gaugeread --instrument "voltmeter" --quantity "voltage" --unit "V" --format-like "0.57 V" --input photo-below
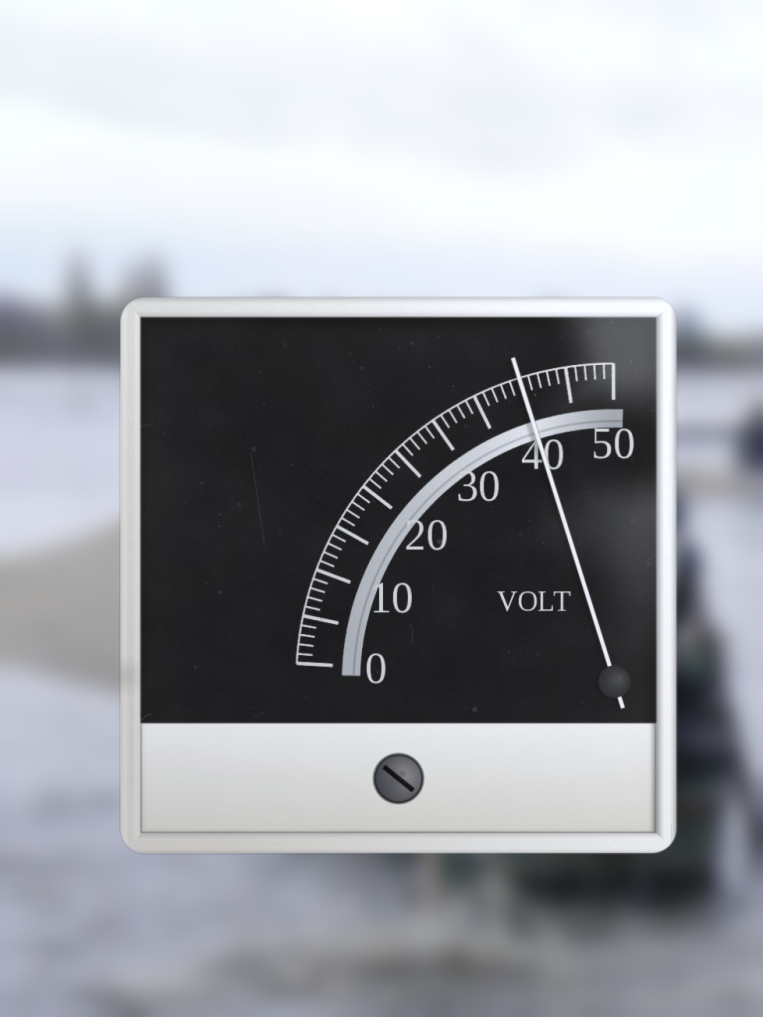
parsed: 40 V
